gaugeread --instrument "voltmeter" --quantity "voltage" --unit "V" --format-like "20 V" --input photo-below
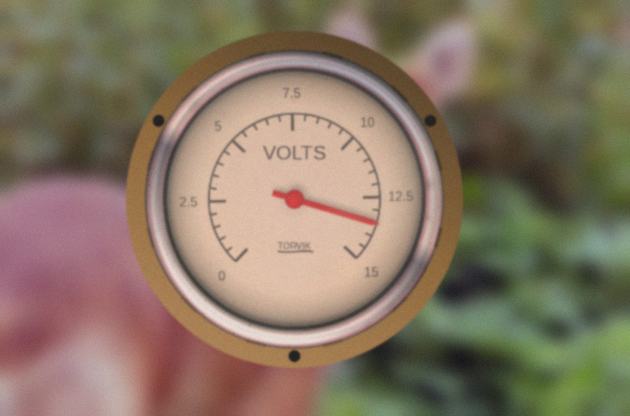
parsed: 13.5 V
